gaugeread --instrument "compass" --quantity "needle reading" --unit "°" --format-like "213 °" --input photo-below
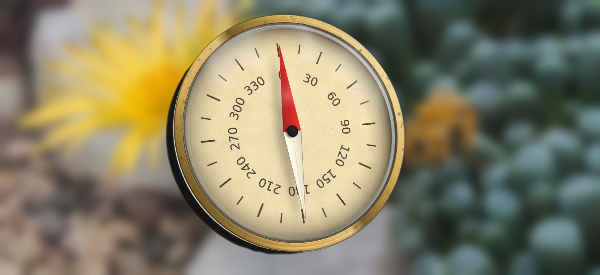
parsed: 0 °
